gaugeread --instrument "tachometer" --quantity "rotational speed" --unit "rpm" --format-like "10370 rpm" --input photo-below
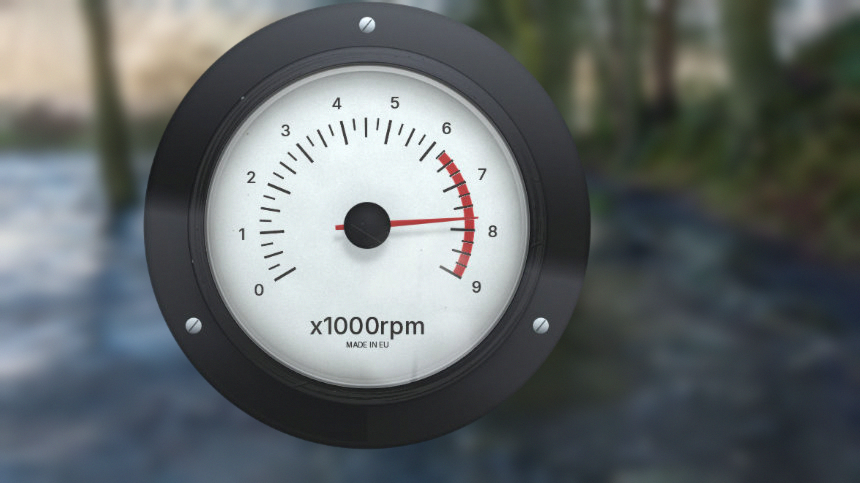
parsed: 7750 rpm
